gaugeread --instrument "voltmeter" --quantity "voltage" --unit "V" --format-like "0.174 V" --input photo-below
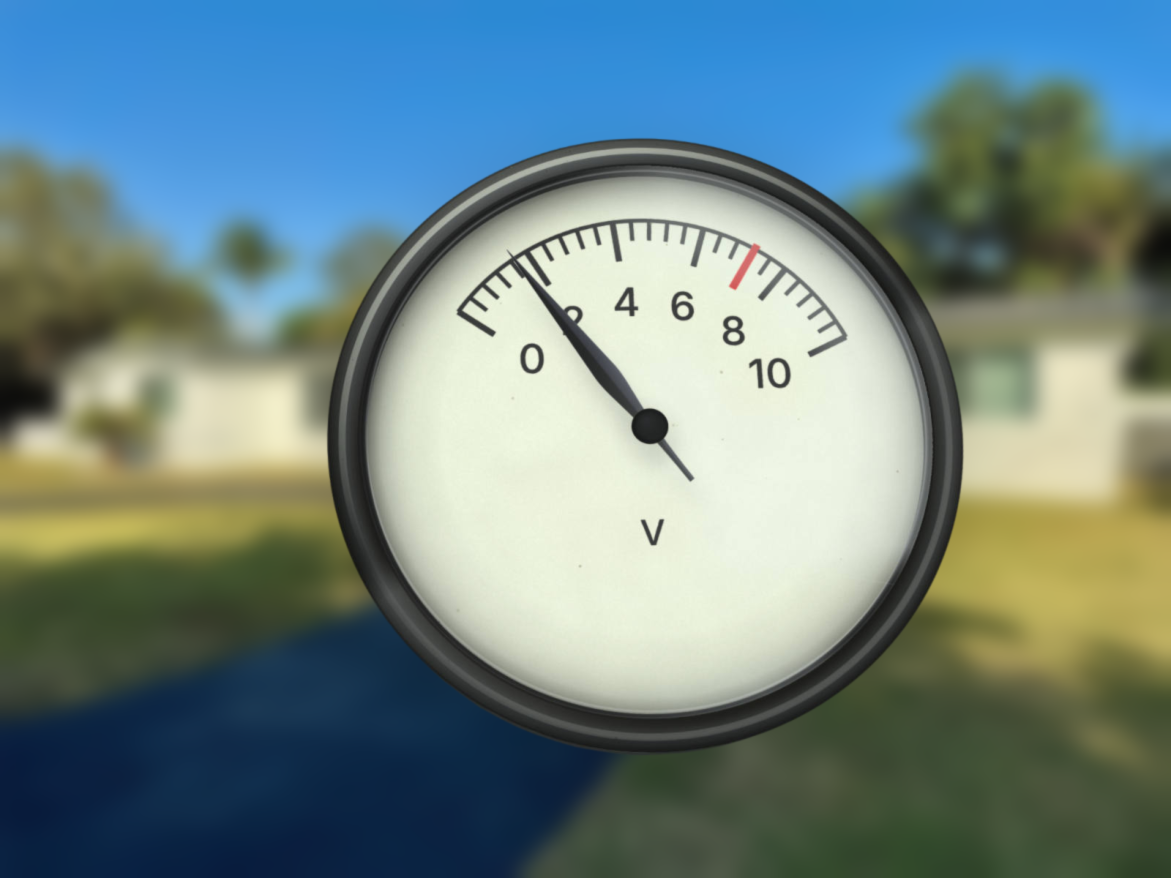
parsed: 1.6 V
